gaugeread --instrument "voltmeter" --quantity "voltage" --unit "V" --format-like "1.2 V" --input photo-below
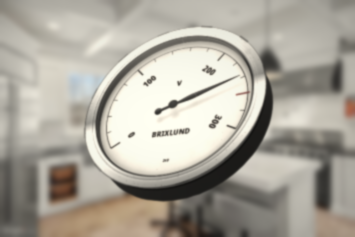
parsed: 240 V
